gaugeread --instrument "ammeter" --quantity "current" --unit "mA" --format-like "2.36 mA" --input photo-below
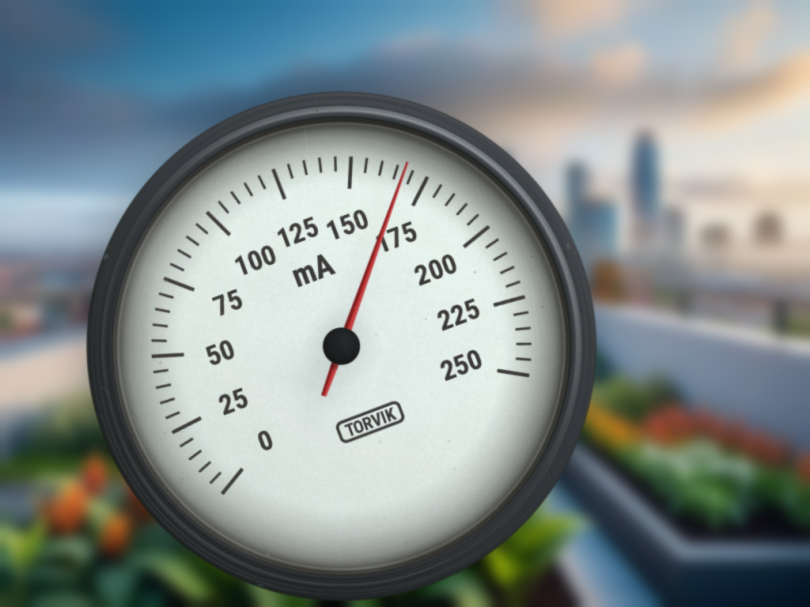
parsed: 167.5 mA
